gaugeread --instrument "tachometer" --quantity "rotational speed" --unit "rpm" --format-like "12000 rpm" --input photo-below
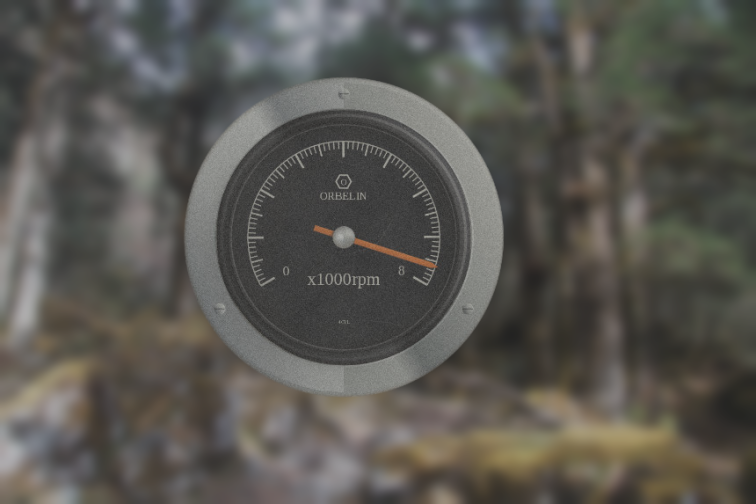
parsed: 7600 rpm
